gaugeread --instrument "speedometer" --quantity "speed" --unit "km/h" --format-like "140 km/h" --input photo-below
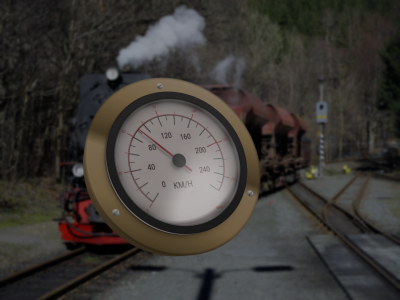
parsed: 90 km/h
